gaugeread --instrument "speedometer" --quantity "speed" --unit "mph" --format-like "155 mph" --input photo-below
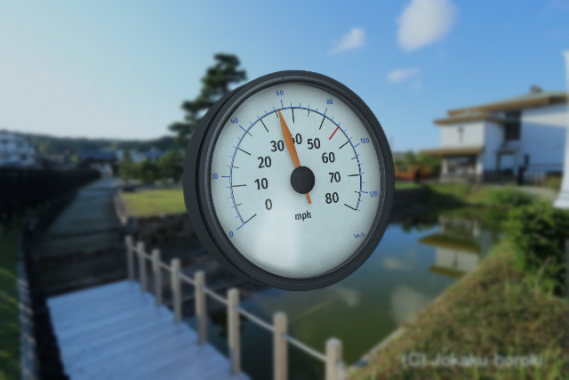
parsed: 35 mph
